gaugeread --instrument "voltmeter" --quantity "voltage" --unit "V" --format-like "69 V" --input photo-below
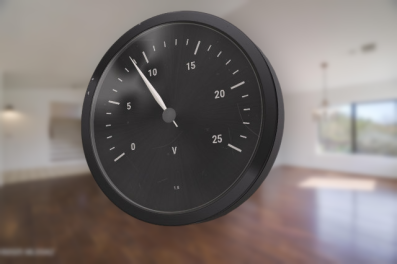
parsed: 9 V
